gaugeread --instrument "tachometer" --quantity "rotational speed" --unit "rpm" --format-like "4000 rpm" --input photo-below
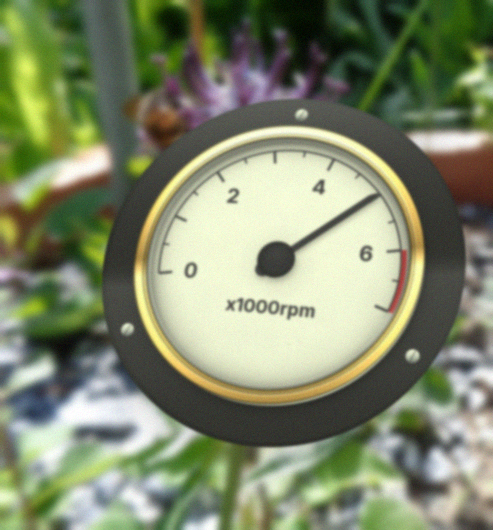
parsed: 5000 rpm
